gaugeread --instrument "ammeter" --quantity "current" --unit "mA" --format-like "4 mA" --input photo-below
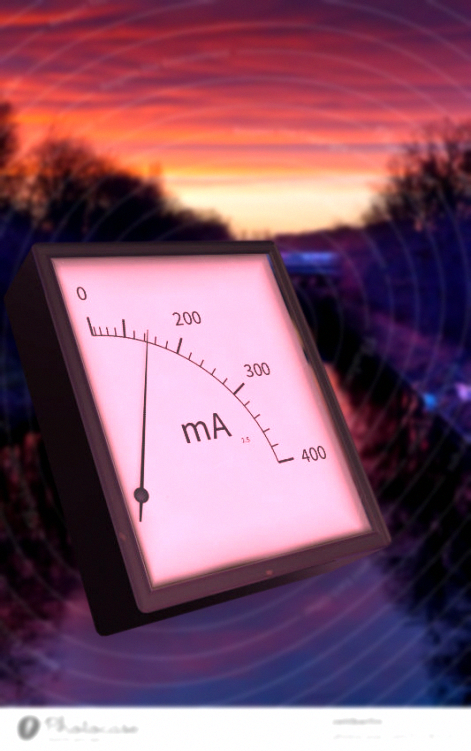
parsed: 140 mA
